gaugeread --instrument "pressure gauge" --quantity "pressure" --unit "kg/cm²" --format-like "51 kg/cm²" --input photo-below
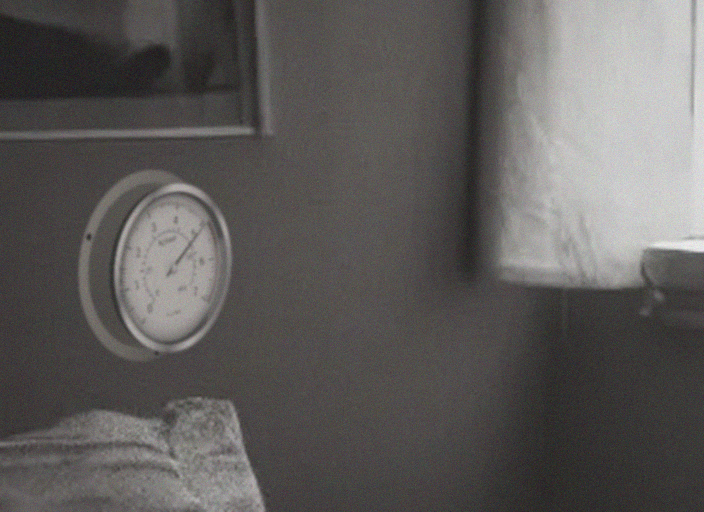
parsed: 5 kg/cm²
